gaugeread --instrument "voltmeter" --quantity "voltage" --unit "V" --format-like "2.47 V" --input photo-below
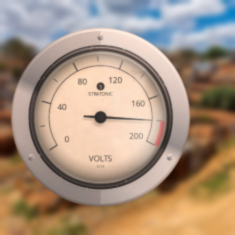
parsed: 180 V
